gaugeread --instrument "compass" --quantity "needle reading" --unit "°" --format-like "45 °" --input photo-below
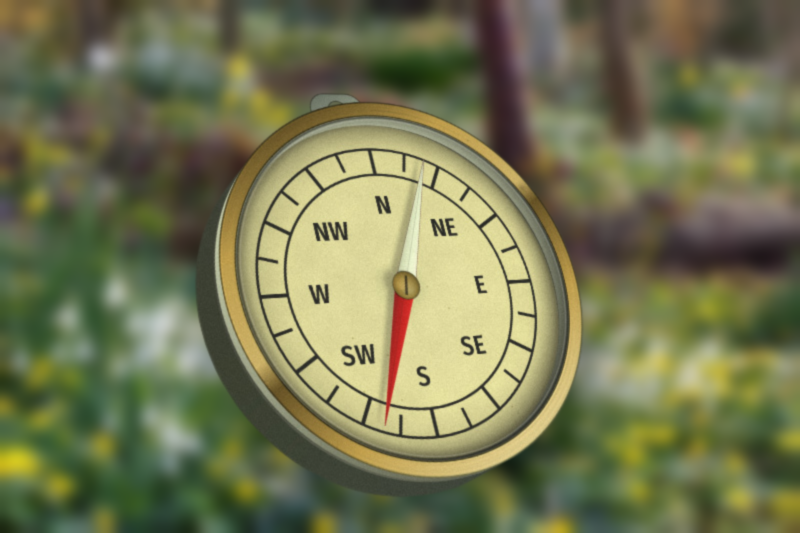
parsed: 202.5 °
